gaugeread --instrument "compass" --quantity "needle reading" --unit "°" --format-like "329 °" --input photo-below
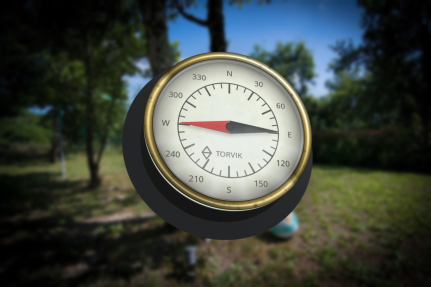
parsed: 270 °
